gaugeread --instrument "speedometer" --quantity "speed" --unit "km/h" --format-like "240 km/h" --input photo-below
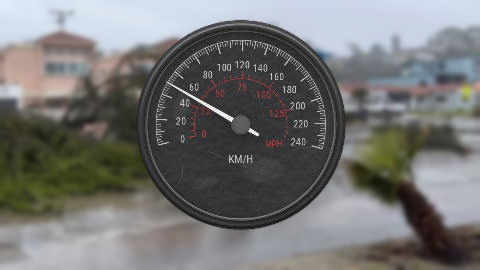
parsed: 50 km/h
